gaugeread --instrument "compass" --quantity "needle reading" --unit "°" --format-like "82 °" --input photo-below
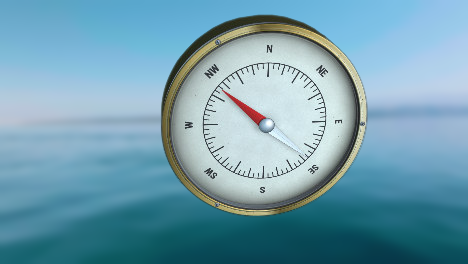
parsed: 310 °
